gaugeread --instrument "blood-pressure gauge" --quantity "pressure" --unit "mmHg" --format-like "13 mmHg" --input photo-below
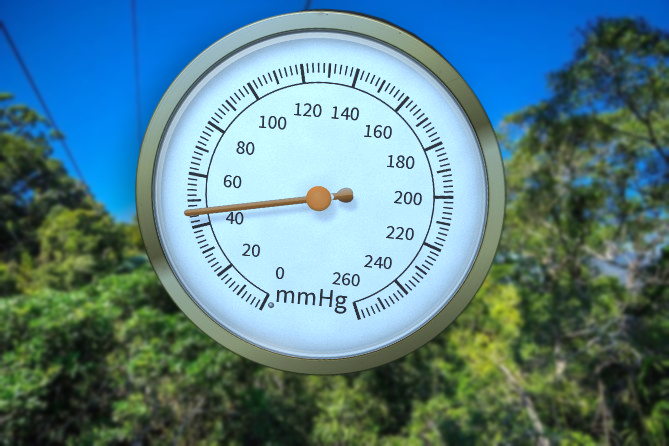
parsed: 46 mmHg
